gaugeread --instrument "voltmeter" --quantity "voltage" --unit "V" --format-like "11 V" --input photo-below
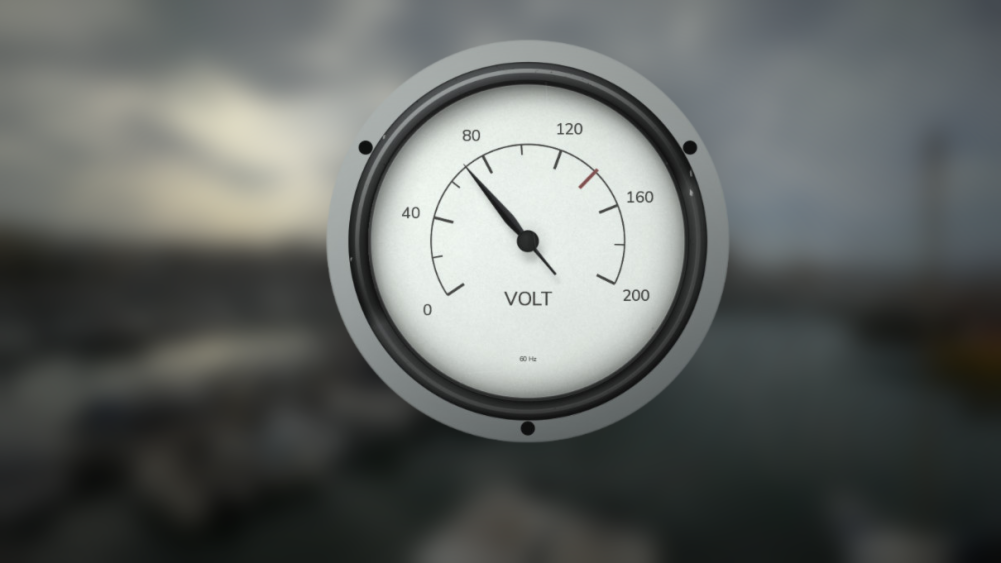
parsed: 70 V
